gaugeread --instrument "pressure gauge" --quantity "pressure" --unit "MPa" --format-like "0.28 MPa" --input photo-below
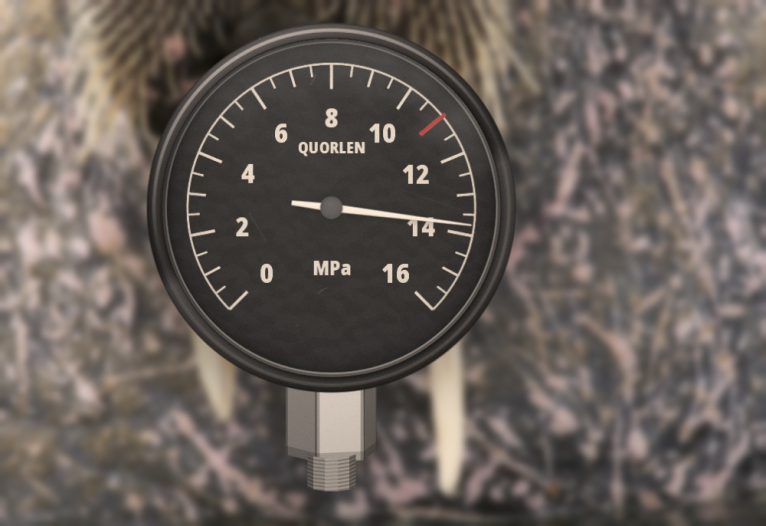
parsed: 13.75 MPa
